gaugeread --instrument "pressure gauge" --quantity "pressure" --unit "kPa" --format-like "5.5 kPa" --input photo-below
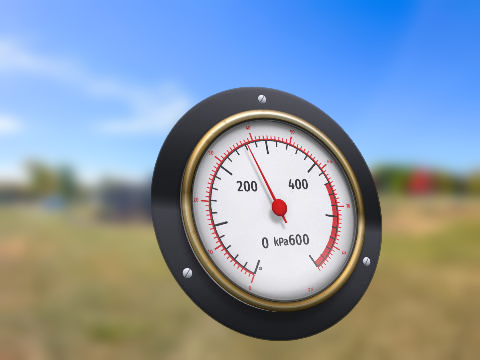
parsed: 260 kPa
